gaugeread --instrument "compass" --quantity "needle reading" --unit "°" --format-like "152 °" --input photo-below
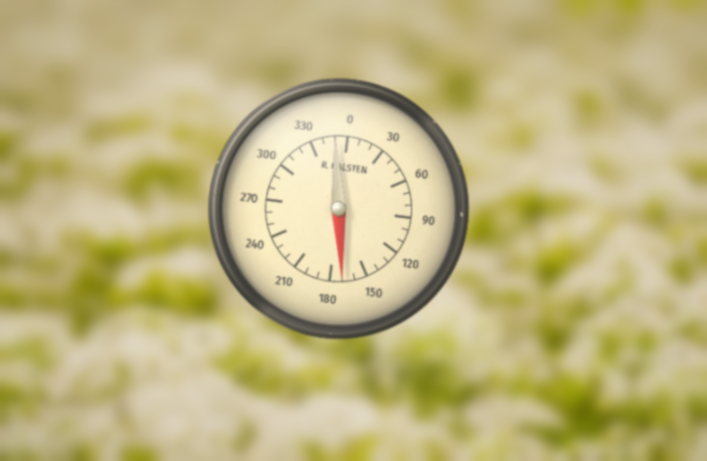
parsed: 170 °
